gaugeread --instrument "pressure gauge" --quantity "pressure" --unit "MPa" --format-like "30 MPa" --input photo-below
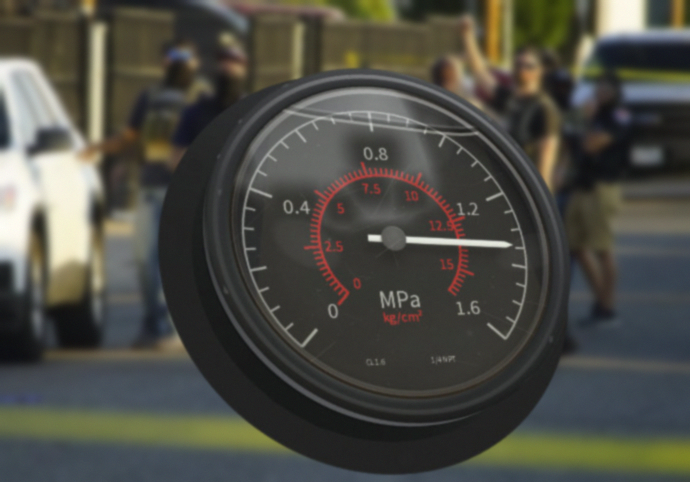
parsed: 1.35 MPa
